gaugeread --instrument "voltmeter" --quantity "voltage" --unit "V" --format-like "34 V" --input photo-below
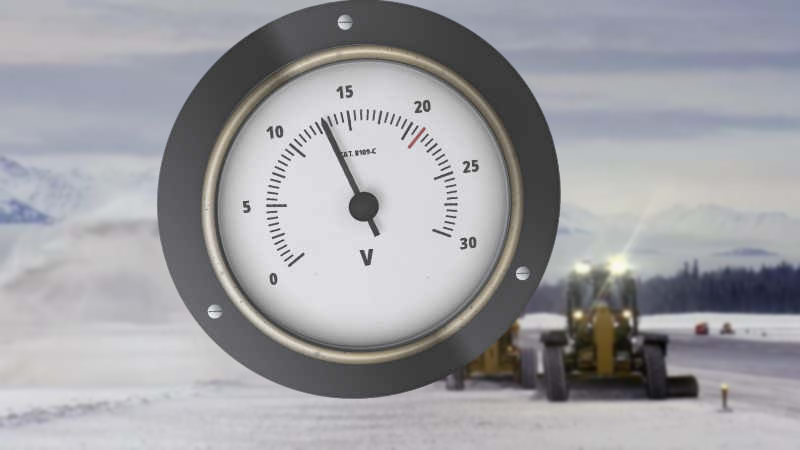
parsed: 13 V
